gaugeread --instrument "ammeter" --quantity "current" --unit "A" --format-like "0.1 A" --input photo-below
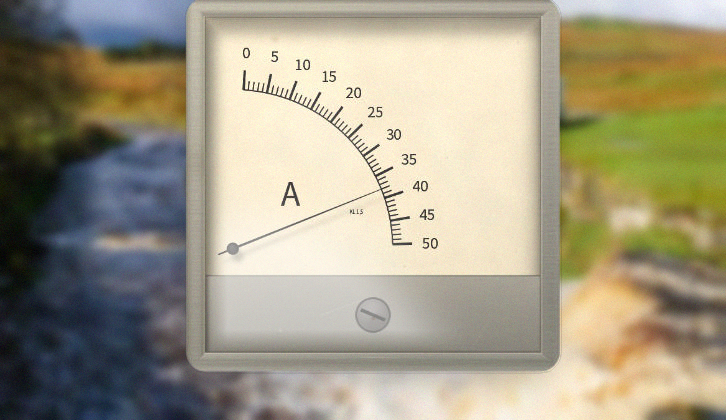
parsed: 38 A
